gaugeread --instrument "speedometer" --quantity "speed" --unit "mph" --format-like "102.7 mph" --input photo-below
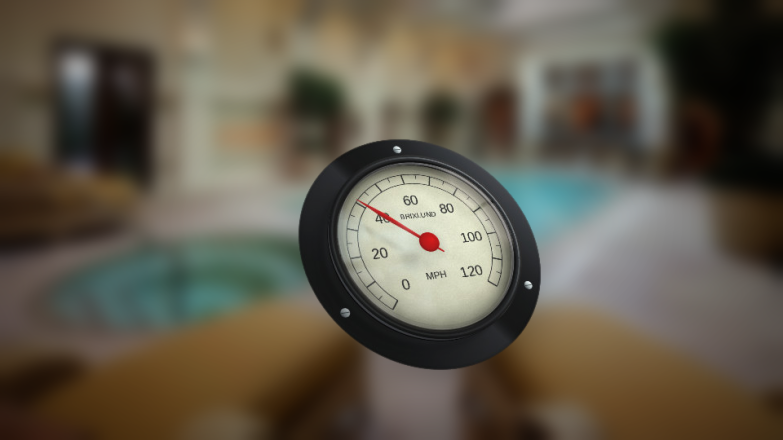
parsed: 40 mph
